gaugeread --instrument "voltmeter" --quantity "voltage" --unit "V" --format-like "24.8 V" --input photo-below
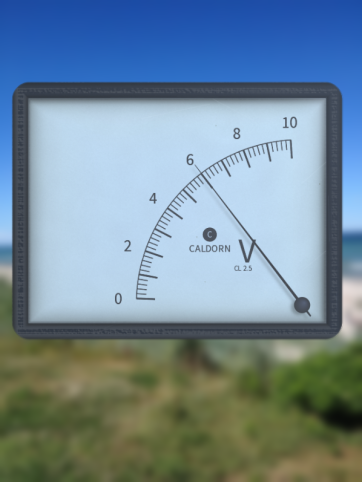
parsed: 6 V
